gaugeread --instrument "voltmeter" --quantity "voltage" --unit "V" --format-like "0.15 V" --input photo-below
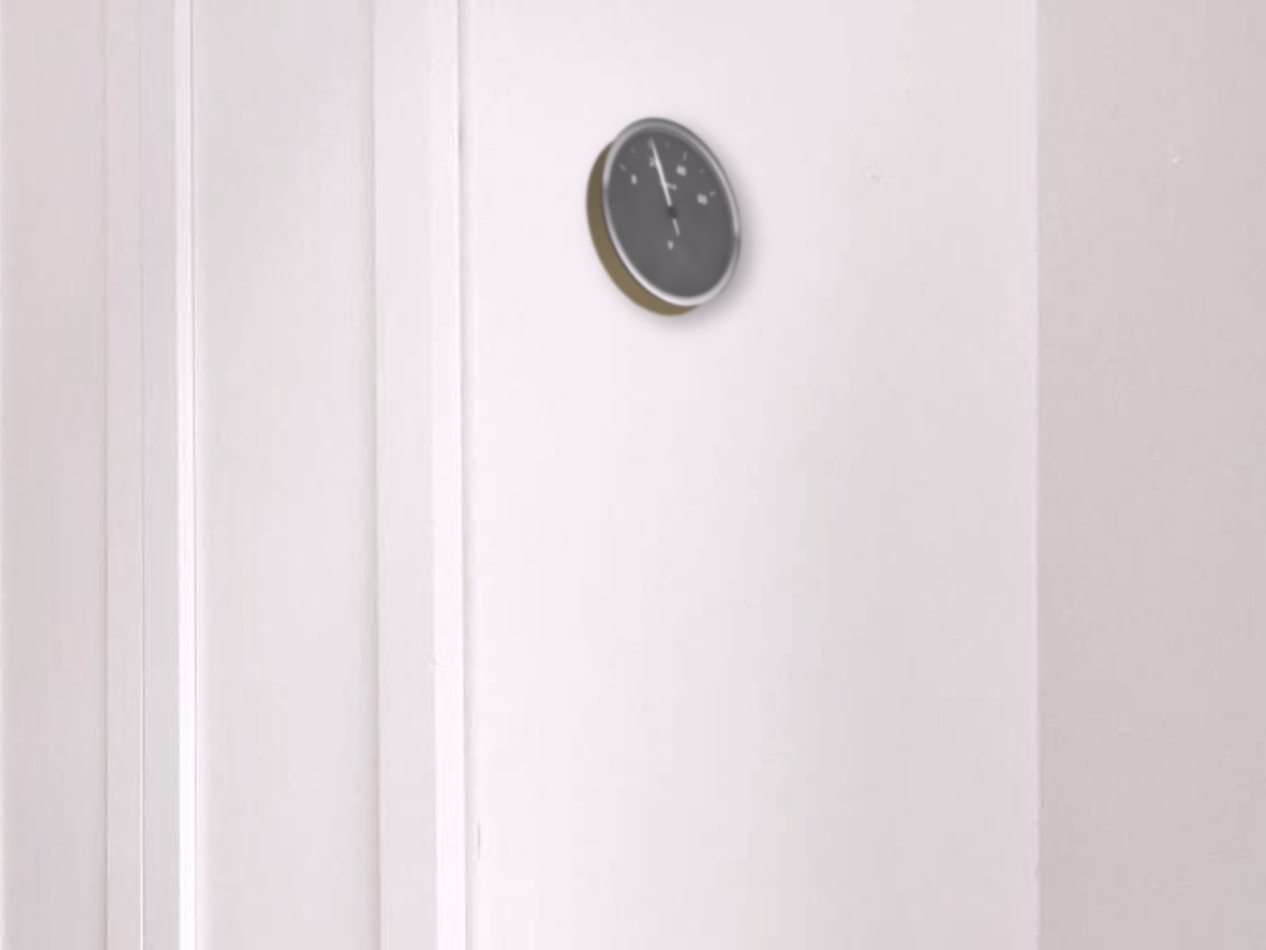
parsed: 20 V
